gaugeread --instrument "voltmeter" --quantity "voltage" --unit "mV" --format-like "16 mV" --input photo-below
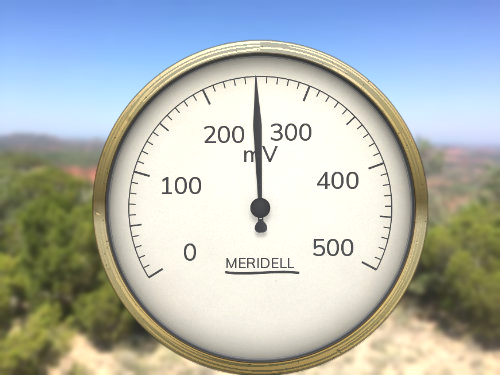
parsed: 250 mV
